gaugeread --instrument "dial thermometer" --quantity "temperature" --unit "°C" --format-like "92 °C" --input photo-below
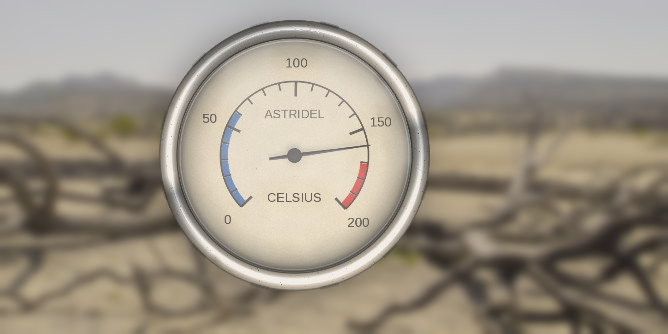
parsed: 160 °C
